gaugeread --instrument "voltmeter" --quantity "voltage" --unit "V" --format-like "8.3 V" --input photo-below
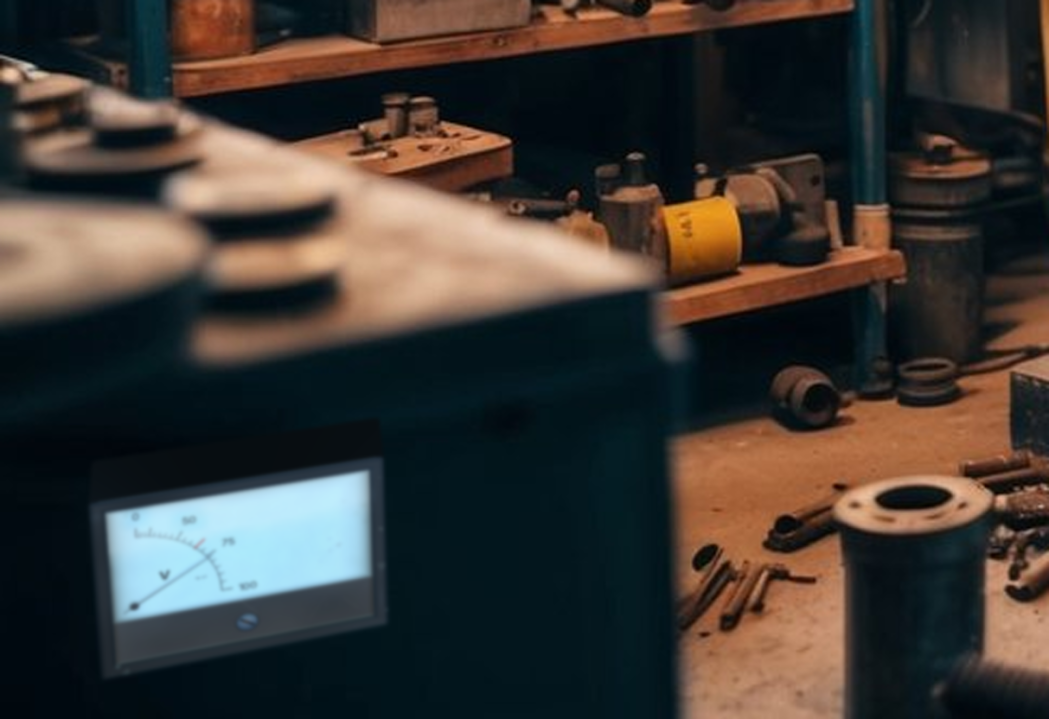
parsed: 75 V
